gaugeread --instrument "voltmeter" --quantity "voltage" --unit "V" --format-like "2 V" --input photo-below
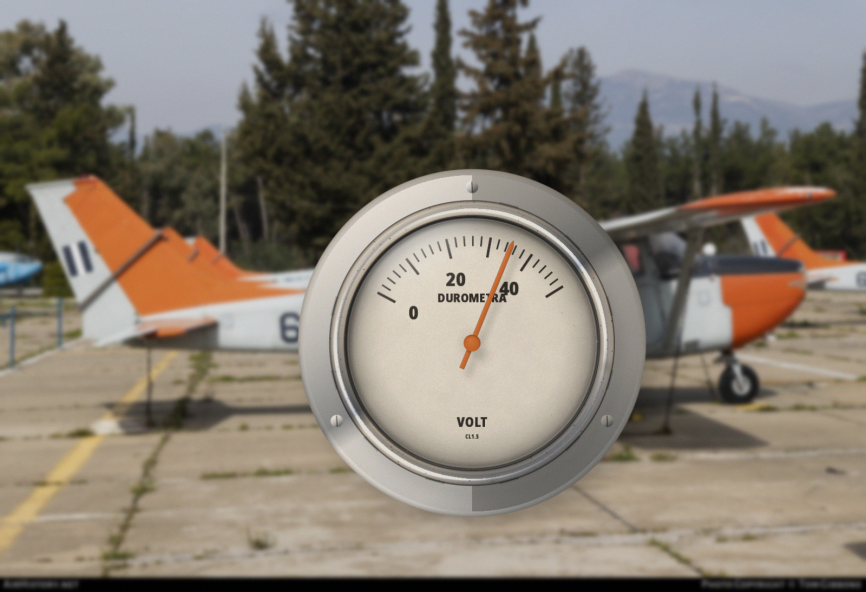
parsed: 35 V
